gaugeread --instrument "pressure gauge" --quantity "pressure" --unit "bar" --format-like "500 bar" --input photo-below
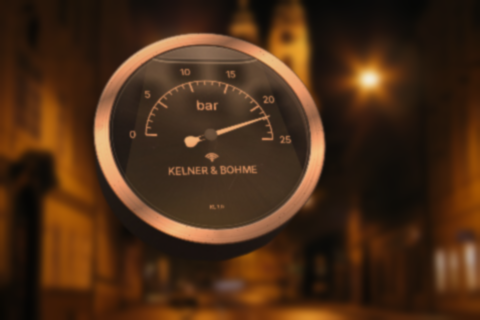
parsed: 22 bar
